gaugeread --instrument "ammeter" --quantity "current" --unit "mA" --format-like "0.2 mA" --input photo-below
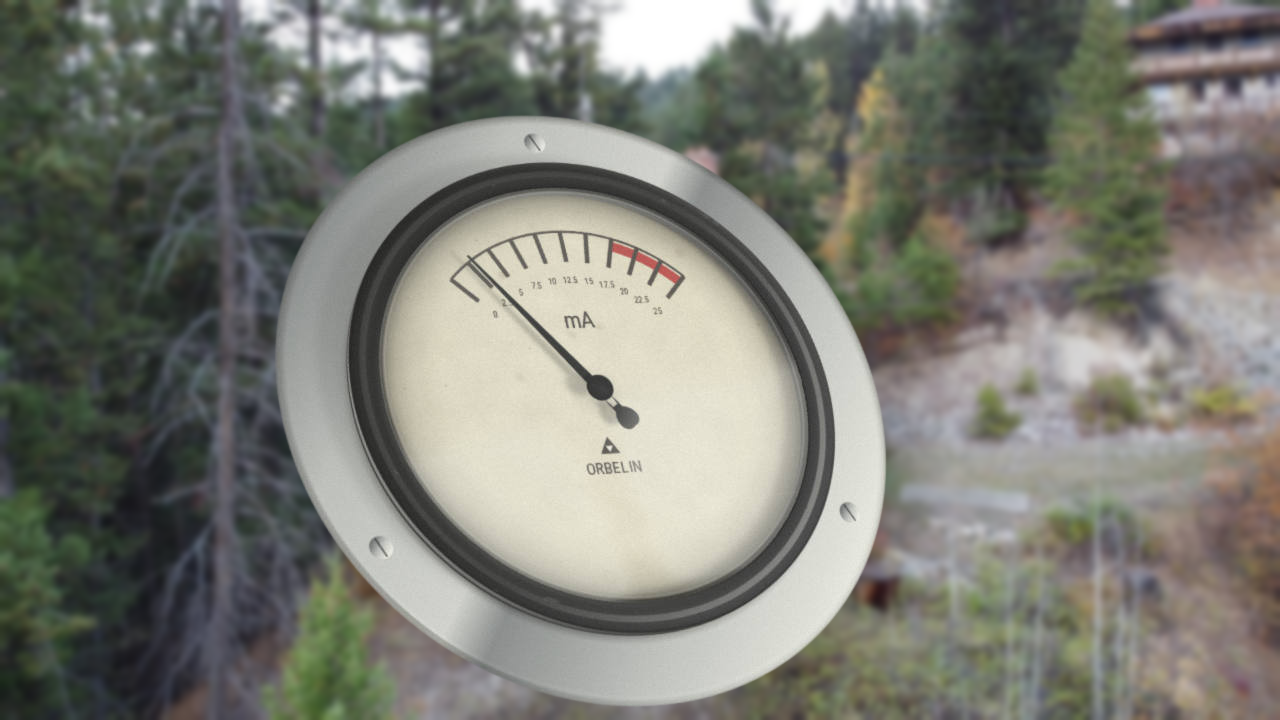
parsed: 2.5 mA
